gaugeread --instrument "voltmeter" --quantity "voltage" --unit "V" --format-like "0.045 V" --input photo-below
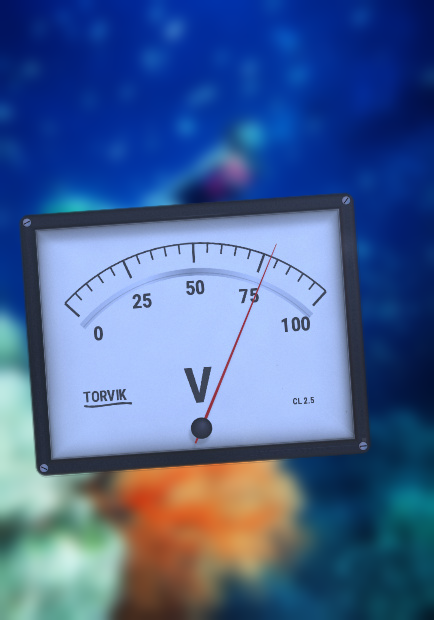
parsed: 77.5 V
